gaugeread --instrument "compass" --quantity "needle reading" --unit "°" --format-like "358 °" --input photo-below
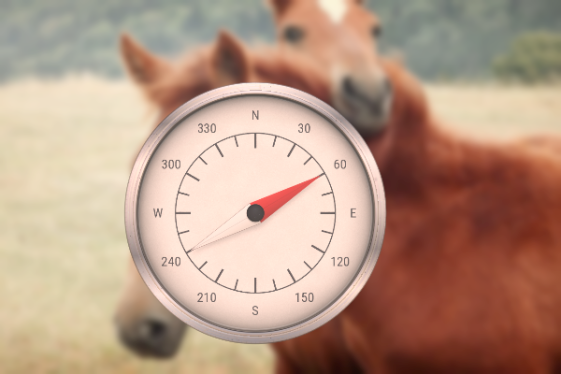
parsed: 60 °
